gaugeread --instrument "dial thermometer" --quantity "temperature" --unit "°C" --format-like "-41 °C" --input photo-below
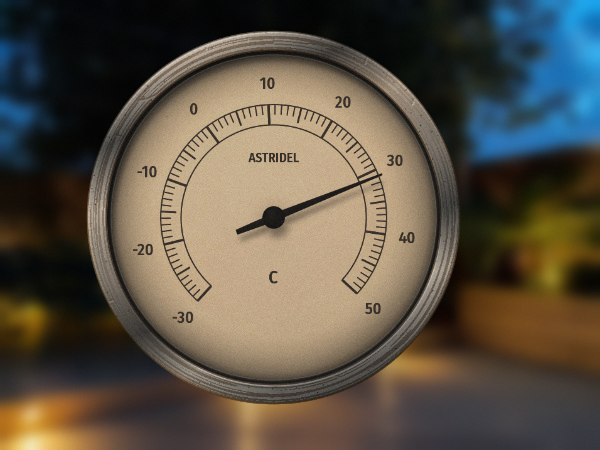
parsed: 31 °C
